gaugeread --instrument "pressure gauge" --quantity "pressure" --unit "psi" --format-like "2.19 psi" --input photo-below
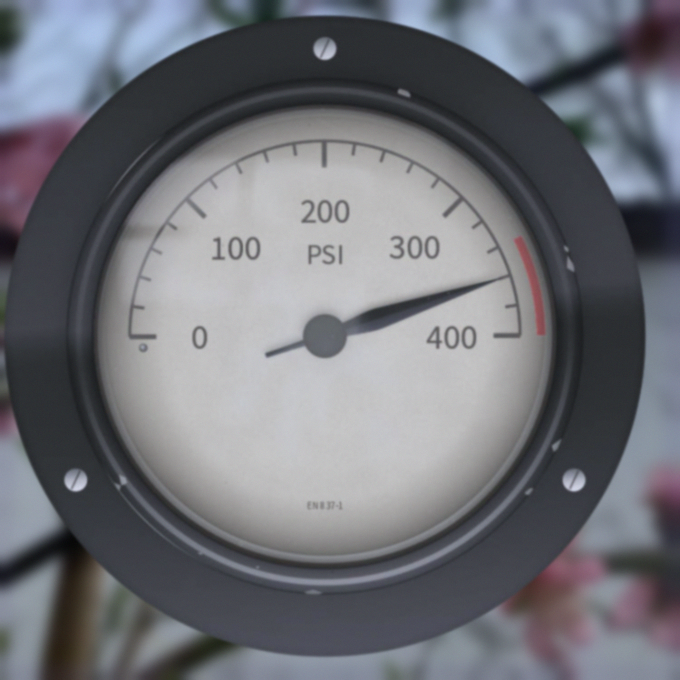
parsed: 360 psi
